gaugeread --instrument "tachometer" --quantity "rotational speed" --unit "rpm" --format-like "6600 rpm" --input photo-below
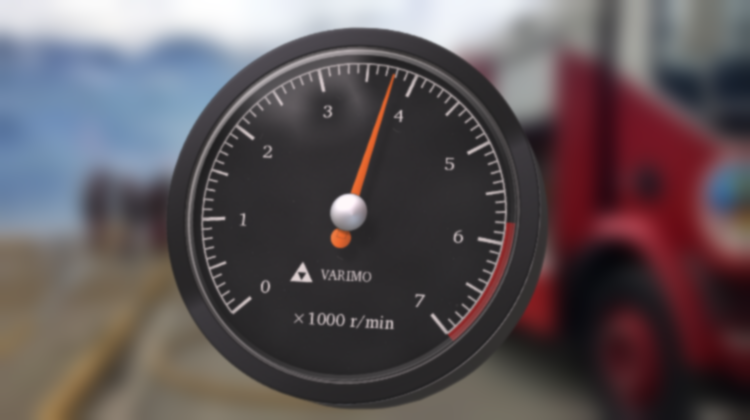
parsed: 3800 rpm
